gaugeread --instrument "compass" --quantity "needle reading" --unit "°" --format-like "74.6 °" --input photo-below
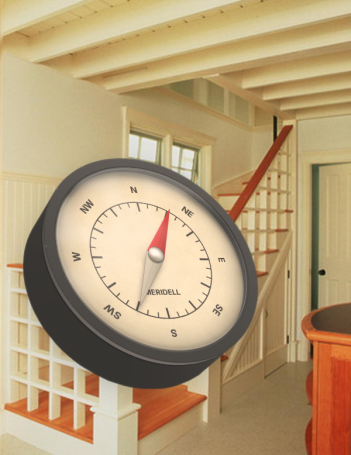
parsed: 30 °
